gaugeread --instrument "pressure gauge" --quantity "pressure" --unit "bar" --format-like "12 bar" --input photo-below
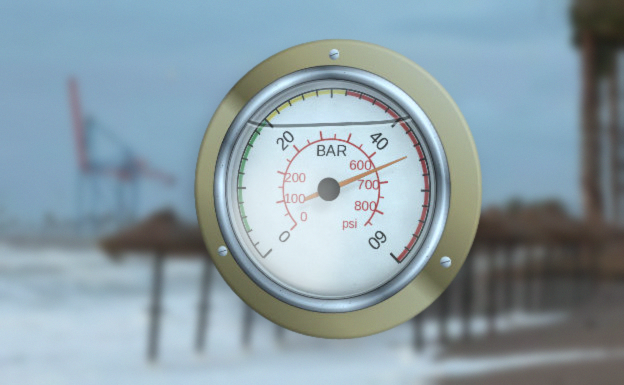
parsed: 45 bar
